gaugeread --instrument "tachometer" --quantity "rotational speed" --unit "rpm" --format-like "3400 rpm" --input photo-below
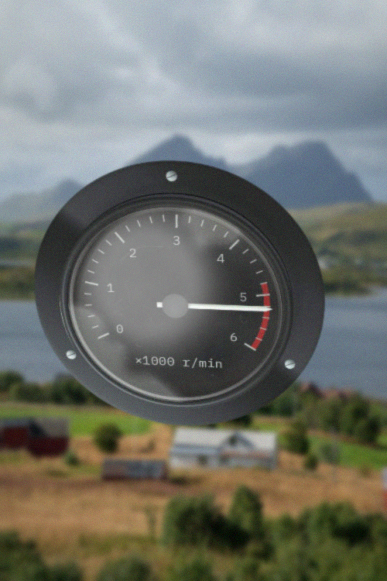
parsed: 5200 rpm
